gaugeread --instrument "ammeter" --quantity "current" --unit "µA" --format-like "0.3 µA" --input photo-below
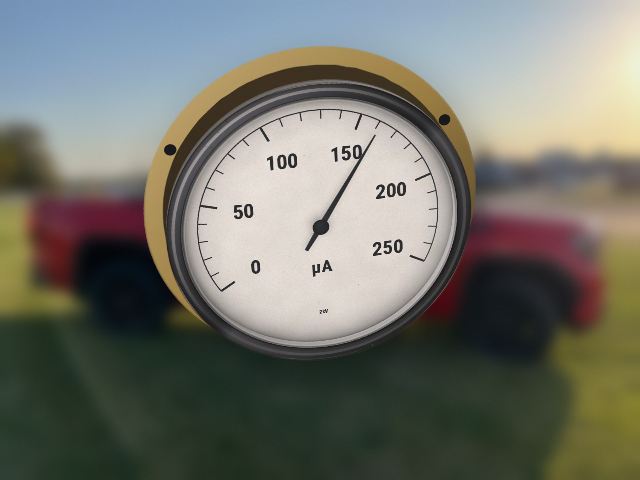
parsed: 160 µA
